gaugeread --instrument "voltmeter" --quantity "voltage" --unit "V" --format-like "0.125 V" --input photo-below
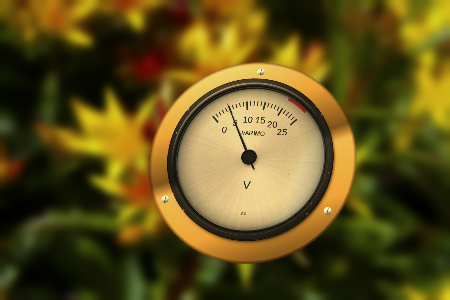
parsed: 5 V
